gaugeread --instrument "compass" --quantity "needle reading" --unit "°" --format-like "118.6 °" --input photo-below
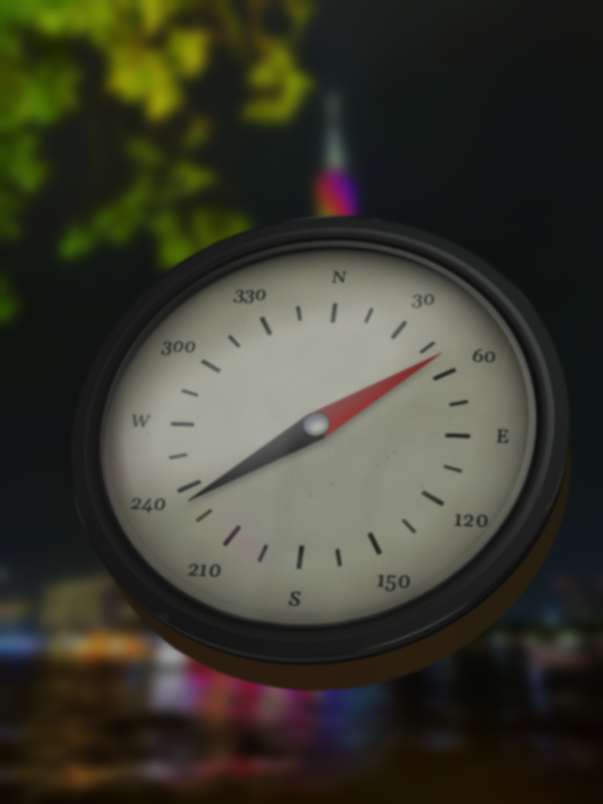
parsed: 52.5 °
